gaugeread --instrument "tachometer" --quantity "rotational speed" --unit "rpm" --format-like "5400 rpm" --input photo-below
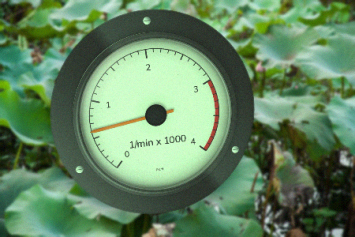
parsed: 600 rpm
